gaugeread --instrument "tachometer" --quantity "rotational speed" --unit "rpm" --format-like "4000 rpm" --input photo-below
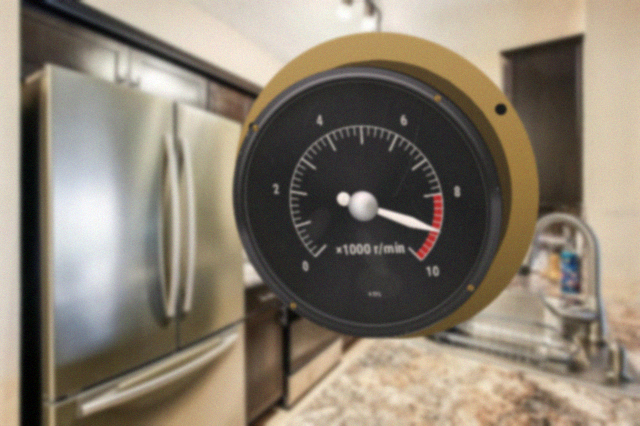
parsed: 9000 rpm
